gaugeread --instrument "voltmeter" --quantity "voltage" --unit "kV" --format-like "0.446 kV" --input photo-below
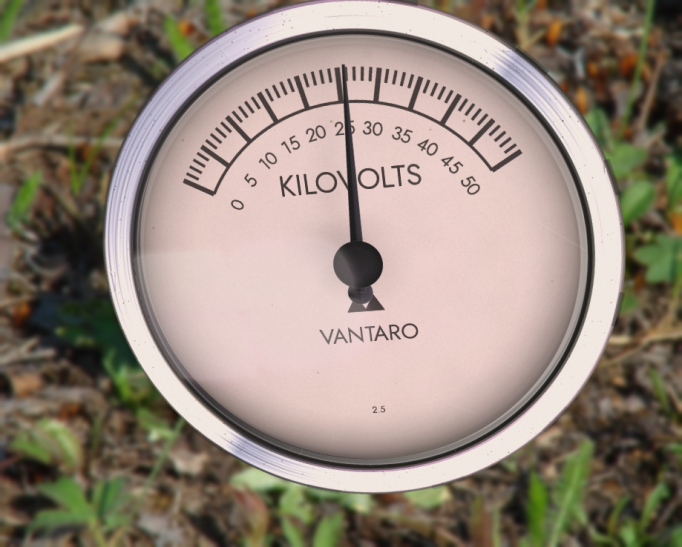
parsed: 26 kV
